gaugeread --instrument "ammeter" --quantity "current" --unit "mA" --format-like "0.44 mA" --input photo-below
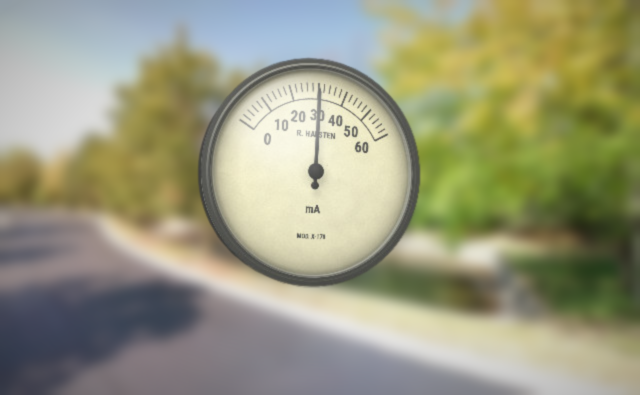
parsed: 30 mA
